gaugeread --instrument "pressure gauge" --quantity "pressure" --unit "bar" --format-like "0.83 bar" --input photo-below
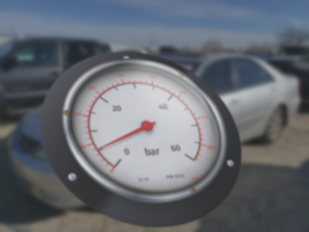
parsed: 5 bar
